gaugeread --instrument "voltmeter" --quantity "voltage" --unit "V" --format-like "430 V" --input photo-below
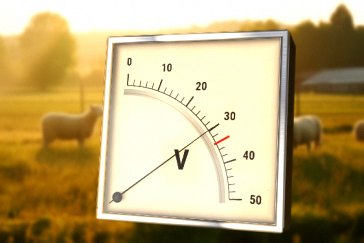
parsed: 30 V
